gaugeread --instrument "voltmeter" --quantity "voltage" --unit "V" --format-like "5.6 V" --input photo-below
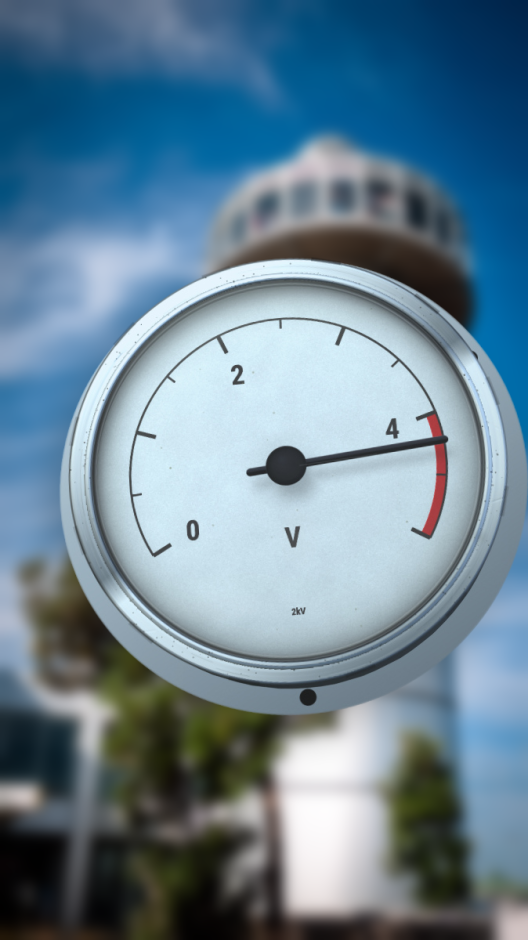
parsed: 4.25 V
